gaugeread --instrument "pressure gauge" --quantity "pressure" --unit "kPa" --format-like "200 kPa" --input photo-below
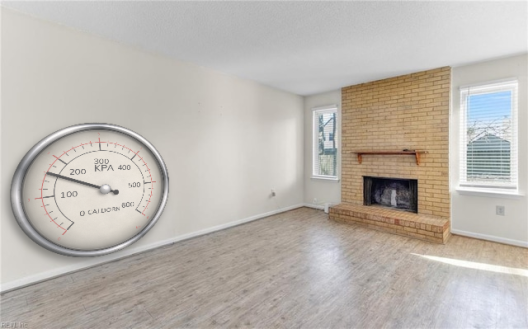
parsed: 160 kPa
